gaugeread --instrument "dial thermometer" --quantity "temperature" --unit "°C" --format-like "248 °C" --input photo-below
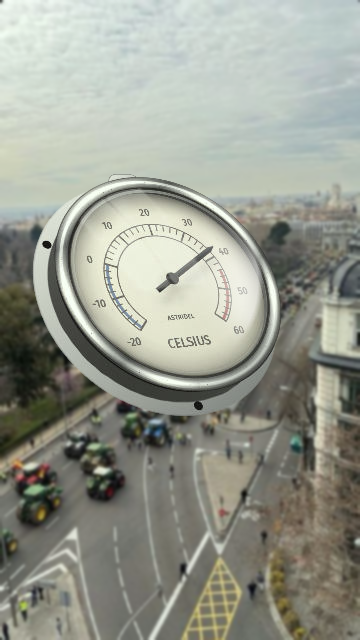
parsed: 38 °C
